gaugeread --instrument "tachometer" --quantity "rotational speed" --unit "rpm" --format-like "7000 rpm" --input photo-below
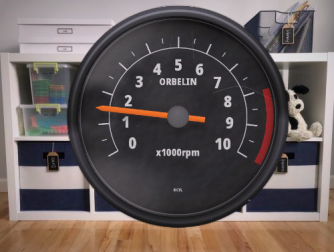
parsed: 1500 rpm
